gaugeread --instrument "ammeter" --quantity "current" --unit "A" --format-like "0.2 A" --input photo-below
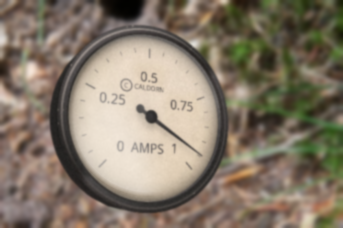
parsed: 0.95 A
